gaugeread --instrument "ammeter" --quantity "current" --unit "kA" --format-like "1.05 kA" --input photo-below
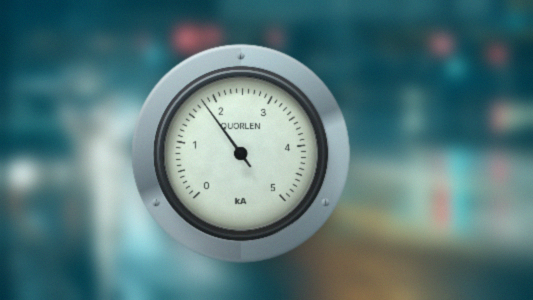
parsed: 1.8 kA
